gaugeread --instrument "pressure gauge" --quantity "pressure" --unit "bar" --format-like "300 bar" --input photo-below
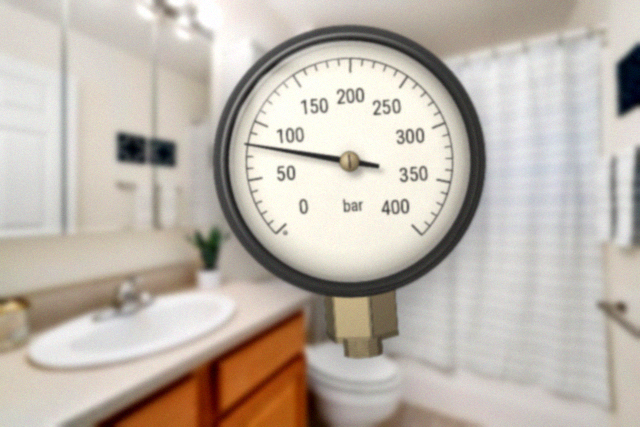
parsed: 80 bar
